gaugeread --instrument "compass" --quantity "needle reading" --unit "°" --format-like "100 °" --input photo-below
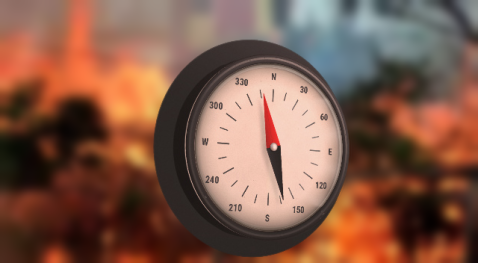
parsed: 345 °
